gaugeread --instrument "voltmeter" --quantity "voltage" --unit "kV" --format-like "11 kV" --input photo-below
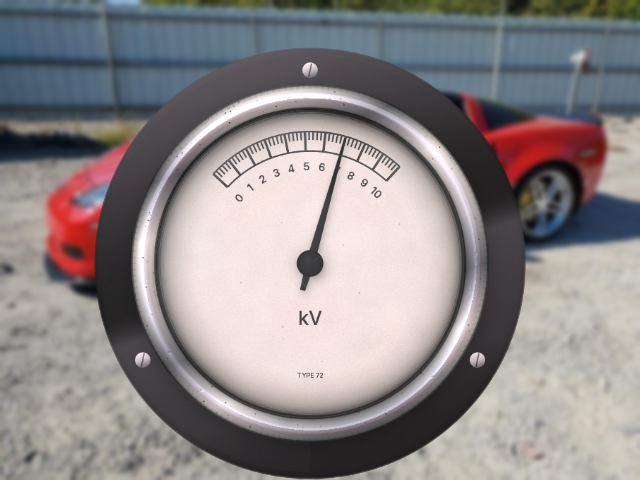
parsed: 7 kV
